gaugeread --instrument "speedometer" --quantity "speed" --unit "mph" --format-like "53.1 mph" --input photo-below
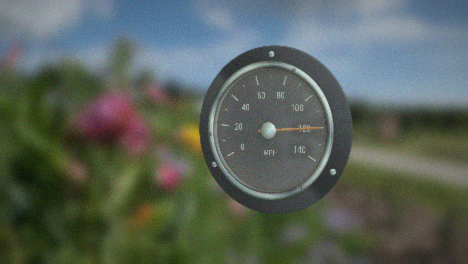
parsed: 120 mph
